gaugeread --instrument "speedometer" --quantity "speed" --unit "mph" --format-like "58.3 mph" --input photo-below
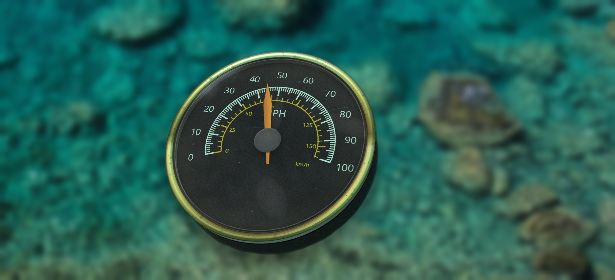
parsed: 45 mph
